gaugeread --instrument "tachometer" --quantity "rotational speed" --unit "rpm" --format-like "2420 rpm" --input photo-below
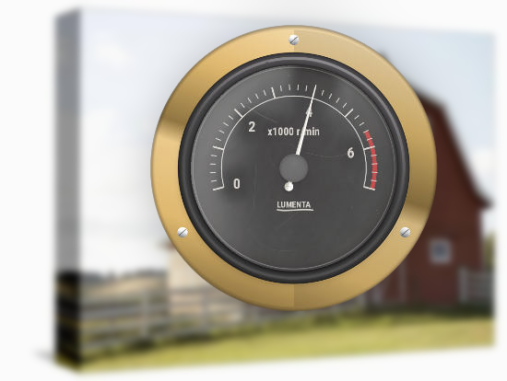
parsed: 4000 rpm
